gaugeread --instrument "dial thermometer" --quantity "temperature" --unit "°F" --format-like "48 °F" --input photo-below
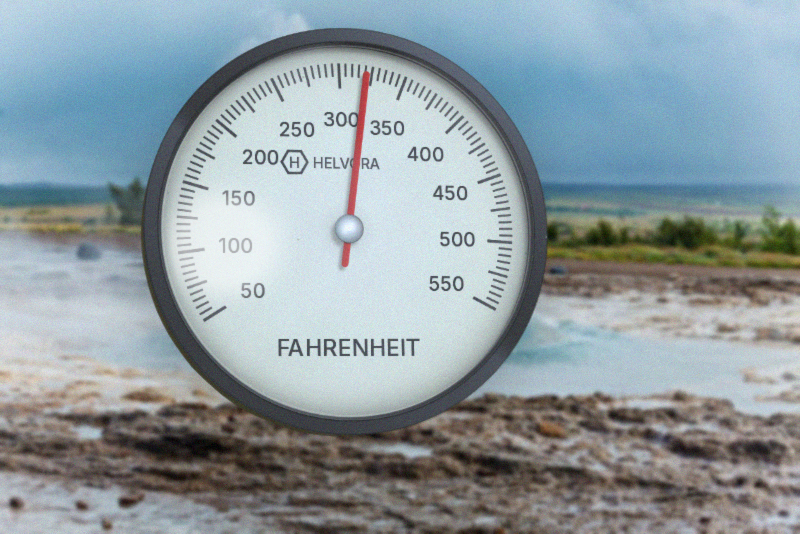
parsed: 320 °F
